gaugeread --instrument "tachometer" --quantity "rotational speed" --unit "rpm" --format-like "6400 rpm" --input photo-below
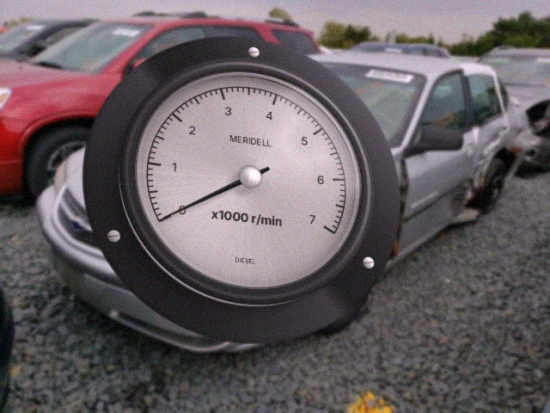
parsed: 0 rpm
